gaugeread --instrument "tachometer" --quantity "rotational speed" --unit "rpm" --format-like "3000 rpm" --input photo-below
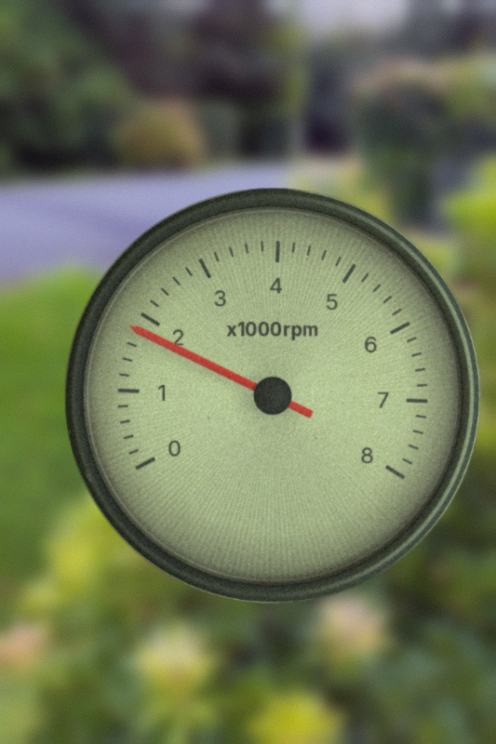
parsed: 1800 rpm
